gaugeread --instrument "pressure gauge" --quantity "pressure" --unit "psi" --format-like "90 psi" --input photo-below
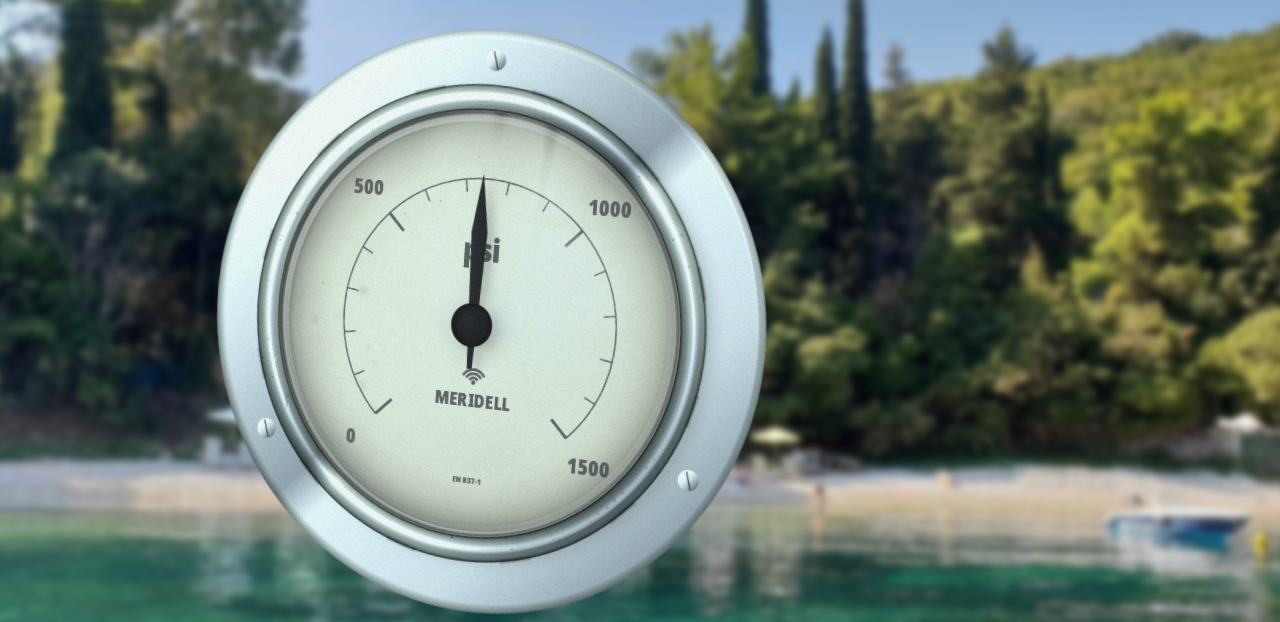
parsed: 750 psi
